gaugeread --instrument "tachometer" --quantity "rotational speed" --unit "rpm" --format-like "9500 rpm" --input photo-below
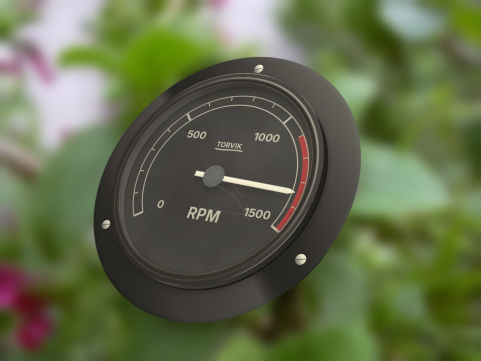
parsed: 1350 rpm
